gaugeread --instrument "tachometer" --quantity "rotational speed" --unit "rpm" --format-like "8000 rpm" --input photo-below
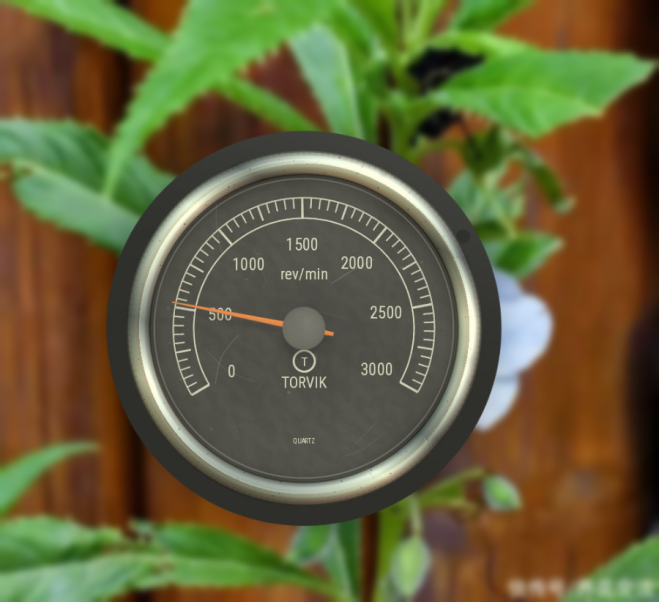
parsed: 525 rpm
